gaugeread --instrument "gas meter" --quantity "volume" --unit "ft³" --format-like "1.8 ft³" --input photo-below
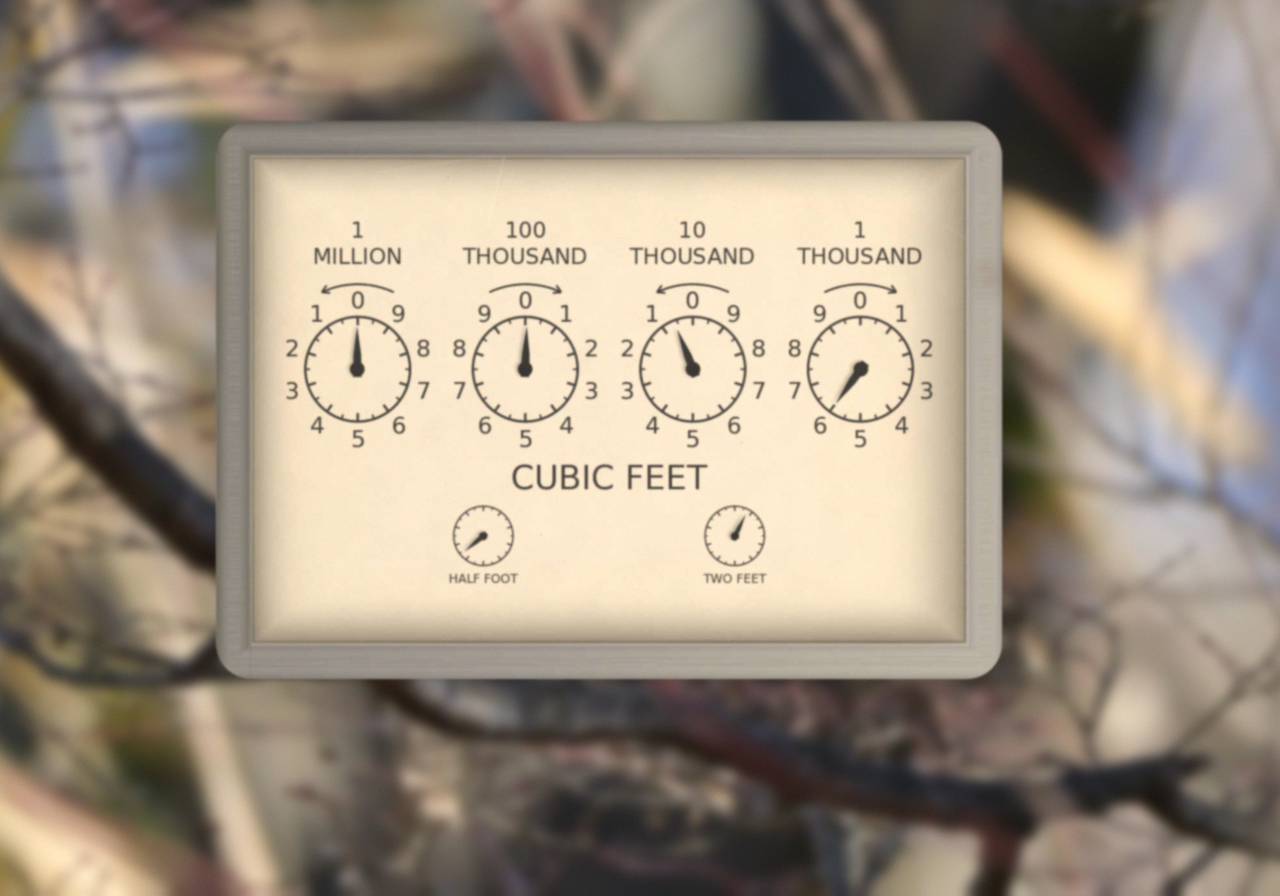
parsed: 600 ft³
